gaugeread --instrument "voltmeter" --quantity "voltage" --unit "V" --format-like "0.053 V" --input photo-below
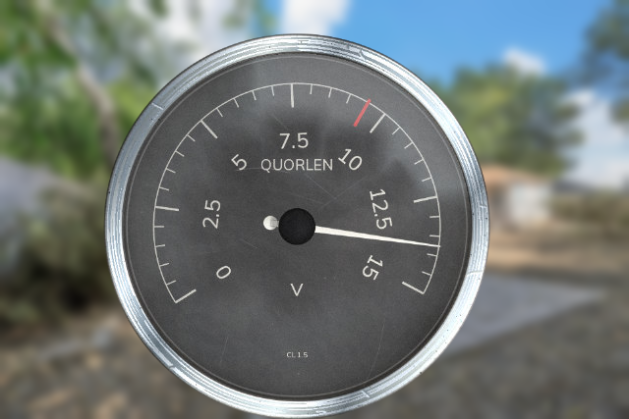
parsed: 13.75 V
